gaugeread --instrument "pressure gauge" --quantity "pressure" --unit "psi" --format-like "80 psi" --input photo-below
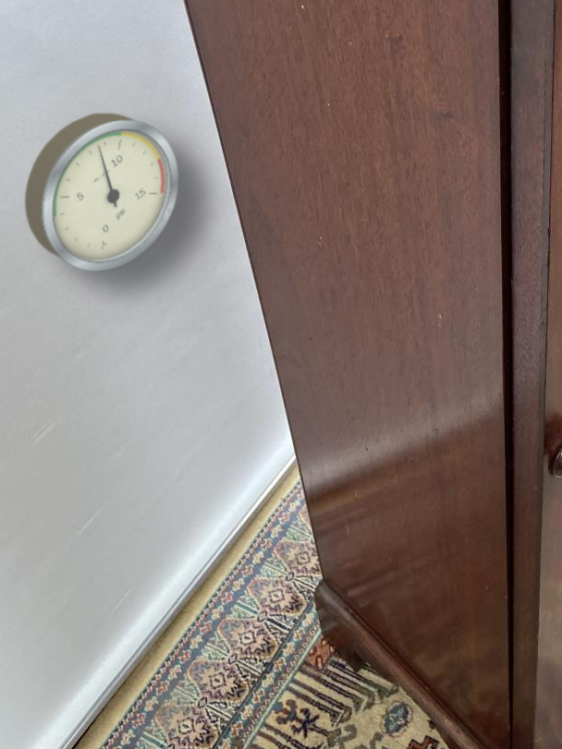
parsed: 8.5 psi
